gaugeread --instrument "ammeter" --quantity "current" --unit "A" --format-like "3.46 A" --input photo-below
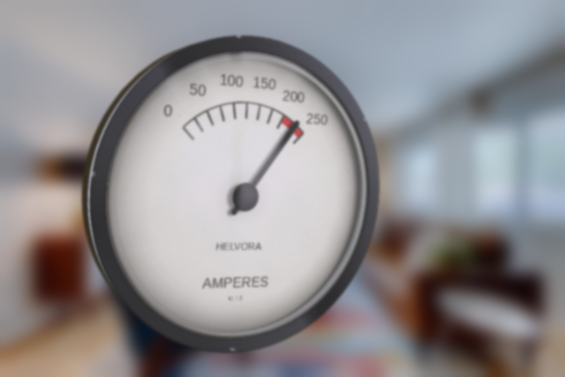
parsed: 225 A
